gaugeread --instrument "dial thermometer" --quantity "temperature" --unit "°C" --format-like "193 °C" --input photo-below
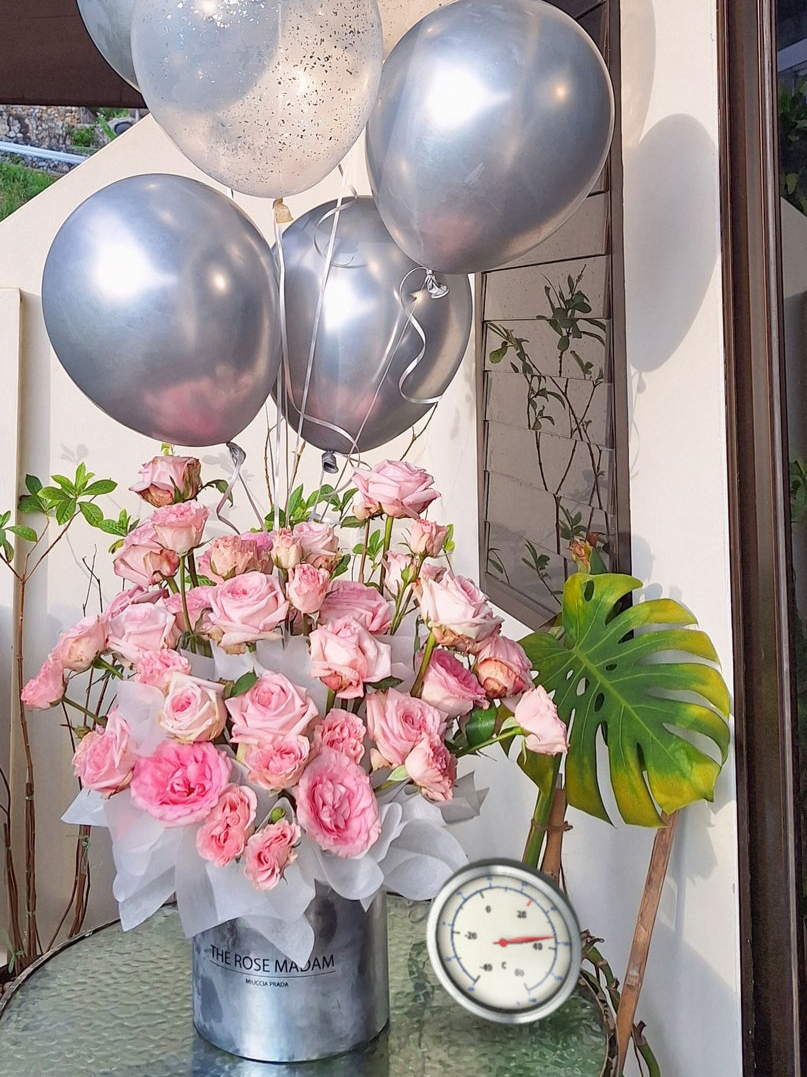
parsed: 35 °C
